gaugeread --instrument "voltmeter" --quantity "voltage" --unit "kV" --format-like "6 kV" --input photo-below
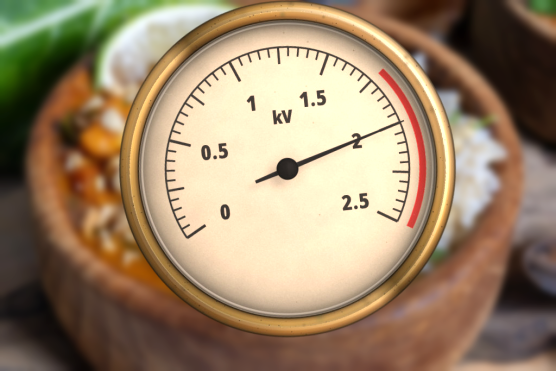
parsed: 2 kV
